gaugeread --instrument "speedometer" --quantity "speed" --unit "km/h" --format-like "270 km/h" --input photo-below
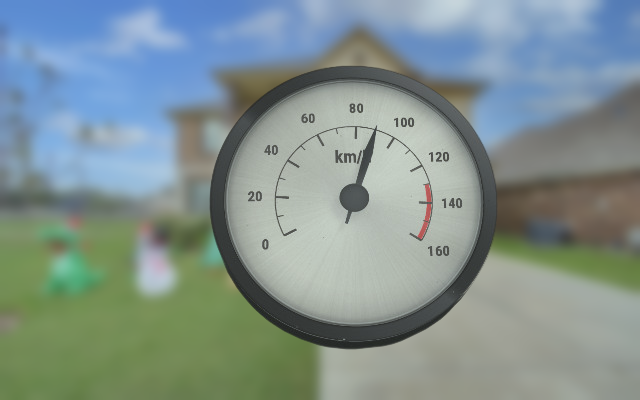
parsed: 90 km/h
